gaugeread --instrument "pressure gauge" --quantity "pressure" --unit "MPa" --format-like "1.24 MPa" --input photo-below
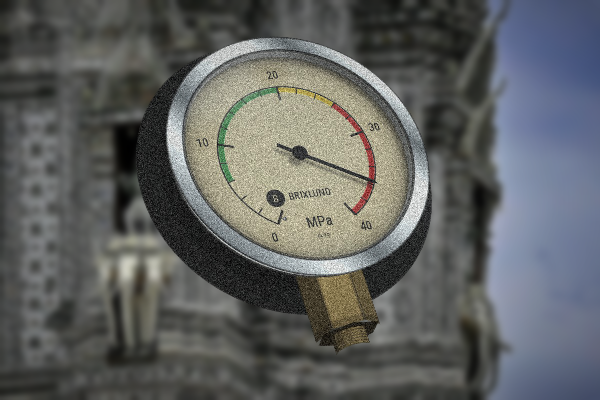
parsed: 36 MPa
